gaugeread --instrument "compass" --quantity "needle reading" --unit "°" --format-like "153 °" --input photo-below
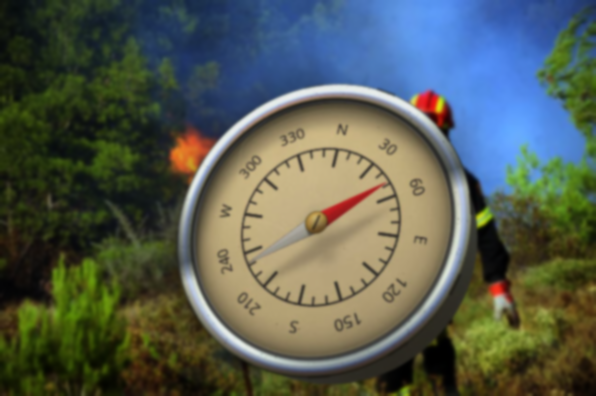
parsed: 50 °
